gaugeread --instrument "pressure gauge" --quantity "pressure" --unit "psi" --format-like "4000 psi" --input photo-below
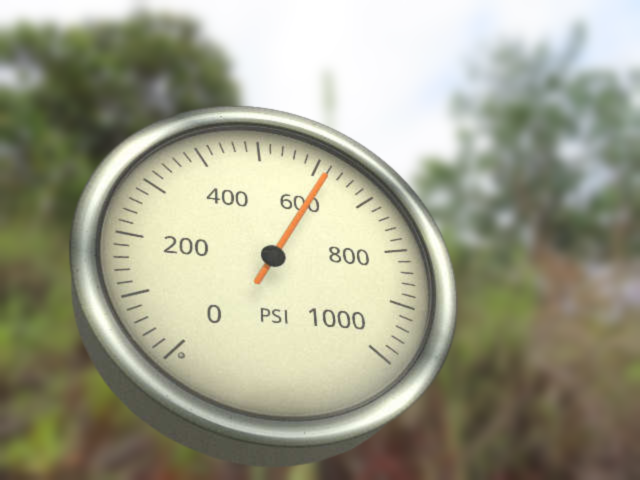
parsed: 620 psi
